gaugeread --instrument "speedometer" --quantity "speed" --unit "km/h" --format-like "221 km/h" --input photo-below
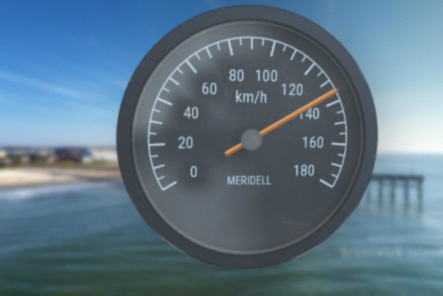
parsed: 135 km/h
